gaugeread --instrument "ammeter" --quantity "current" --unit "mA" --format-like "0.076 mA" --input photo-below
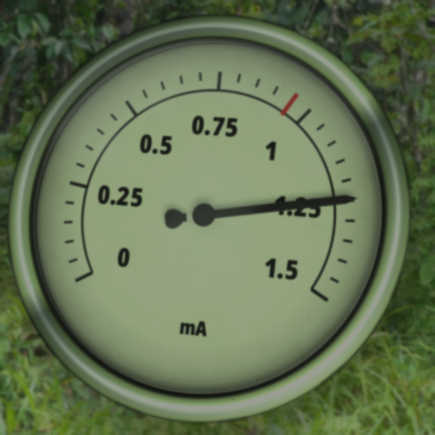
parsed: 1.25 mA
